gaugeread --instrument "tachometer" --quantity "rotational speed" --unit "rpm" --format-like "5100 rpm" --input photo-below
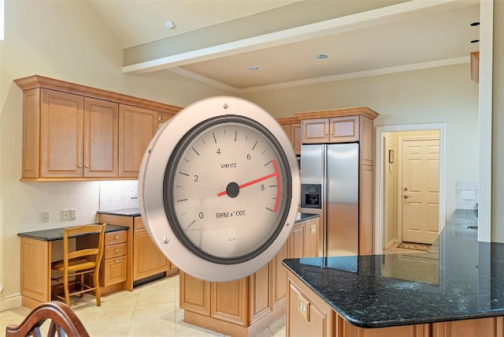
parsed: 7500 rpm
